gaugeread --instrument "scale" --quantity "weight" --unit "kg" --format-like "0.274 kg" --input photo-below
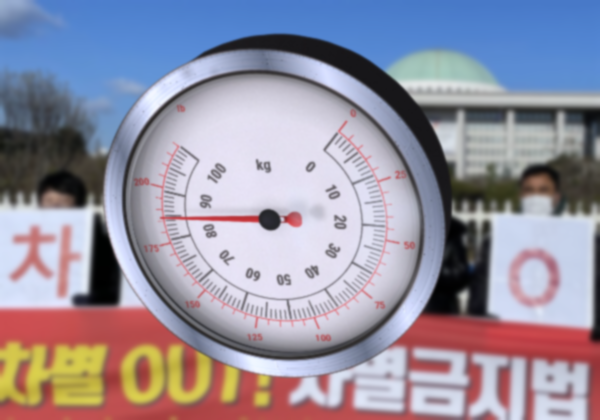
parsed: 85 kg
